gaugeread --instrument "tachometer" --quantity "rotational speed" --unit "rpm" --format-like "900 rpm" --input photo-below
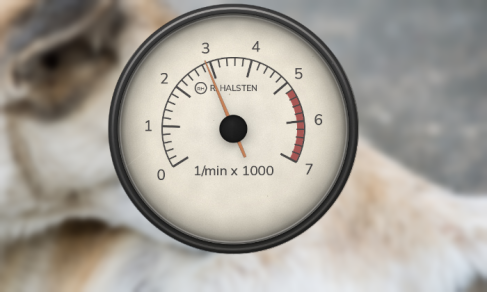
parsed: 2900 rpm
